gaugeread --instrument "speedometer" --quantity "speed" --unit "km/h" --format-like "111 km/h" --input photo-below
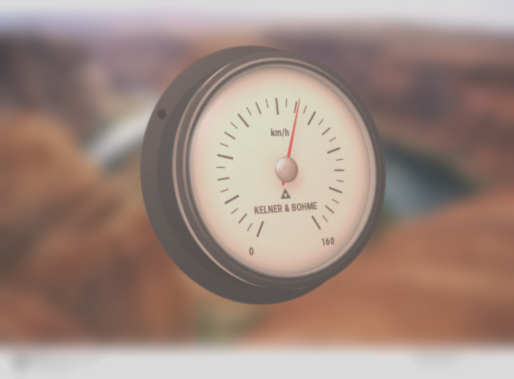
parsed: 90 km/h
